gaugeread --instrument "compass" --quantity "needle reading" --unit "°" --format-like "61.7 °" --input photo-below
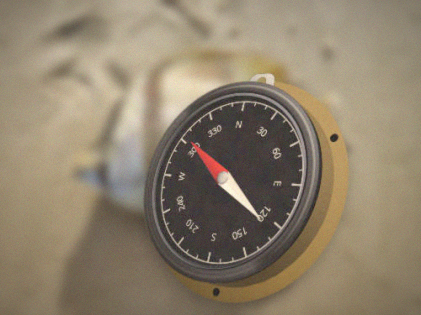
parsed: 305 °
